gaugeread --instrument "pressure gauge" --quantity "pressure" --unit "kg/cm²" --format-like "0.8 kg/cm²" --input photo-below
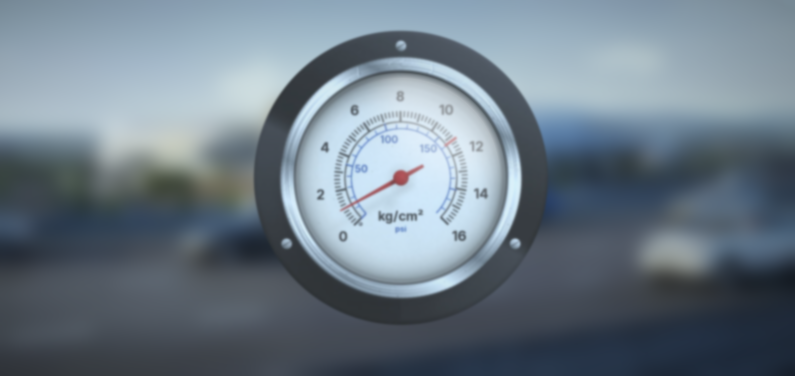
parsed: 1 kg/cm²
